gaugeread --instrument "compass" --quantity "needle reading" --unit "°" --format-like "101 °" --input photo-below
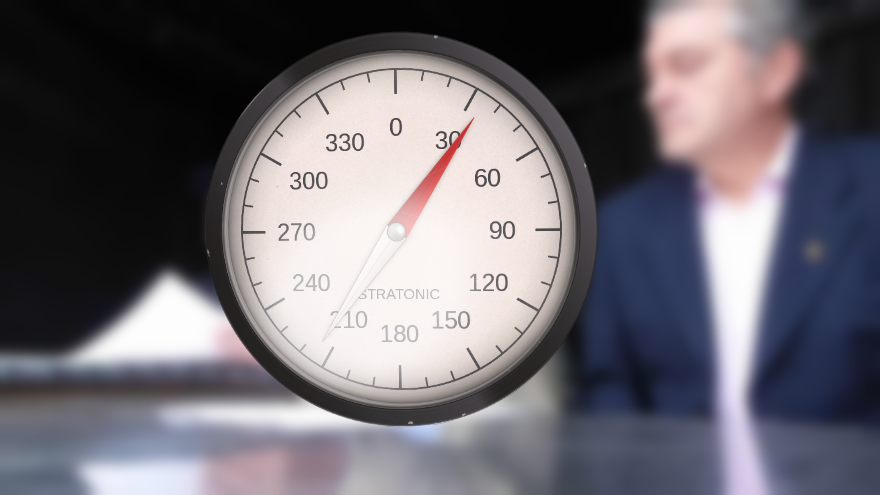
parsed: 35 °
